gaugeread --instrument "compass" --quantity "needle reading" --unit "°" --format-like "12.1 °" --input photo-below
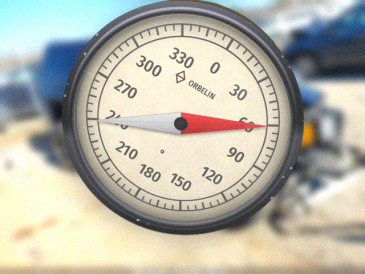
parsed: 60 °
